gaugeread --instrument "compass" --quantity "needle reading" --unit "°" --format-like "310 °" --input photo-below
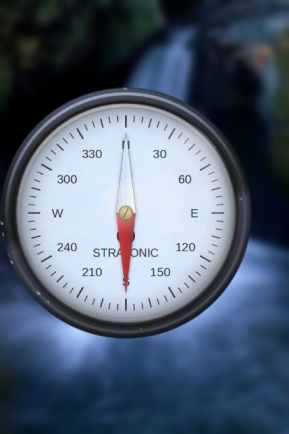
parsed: 180 °
